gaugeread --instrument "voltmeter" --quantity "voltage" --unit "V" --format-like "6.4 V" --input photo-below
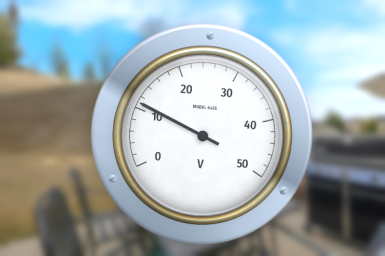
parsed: 11 V
